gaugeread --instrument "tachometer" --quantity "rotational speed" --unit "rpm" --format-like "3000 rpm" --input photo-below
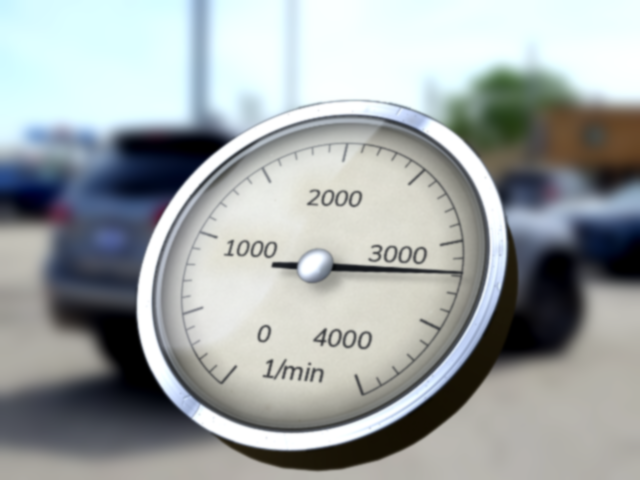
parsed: 3200 rpm
